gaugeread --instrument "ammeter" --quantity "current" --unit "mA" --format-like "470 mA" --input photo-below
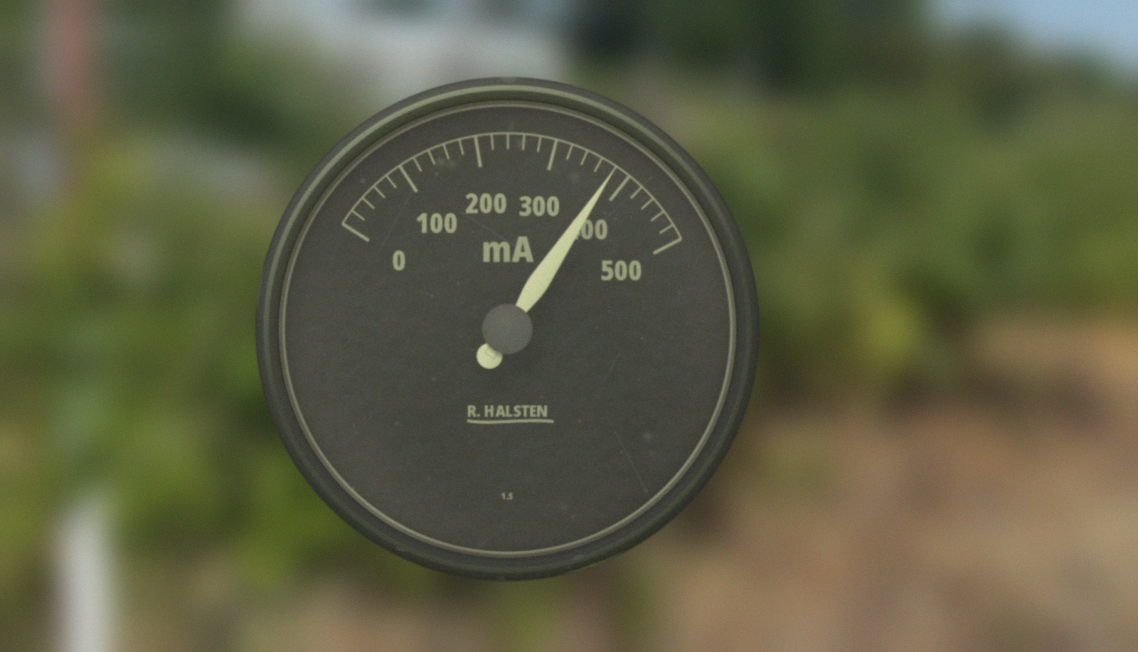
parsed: 380 mA
